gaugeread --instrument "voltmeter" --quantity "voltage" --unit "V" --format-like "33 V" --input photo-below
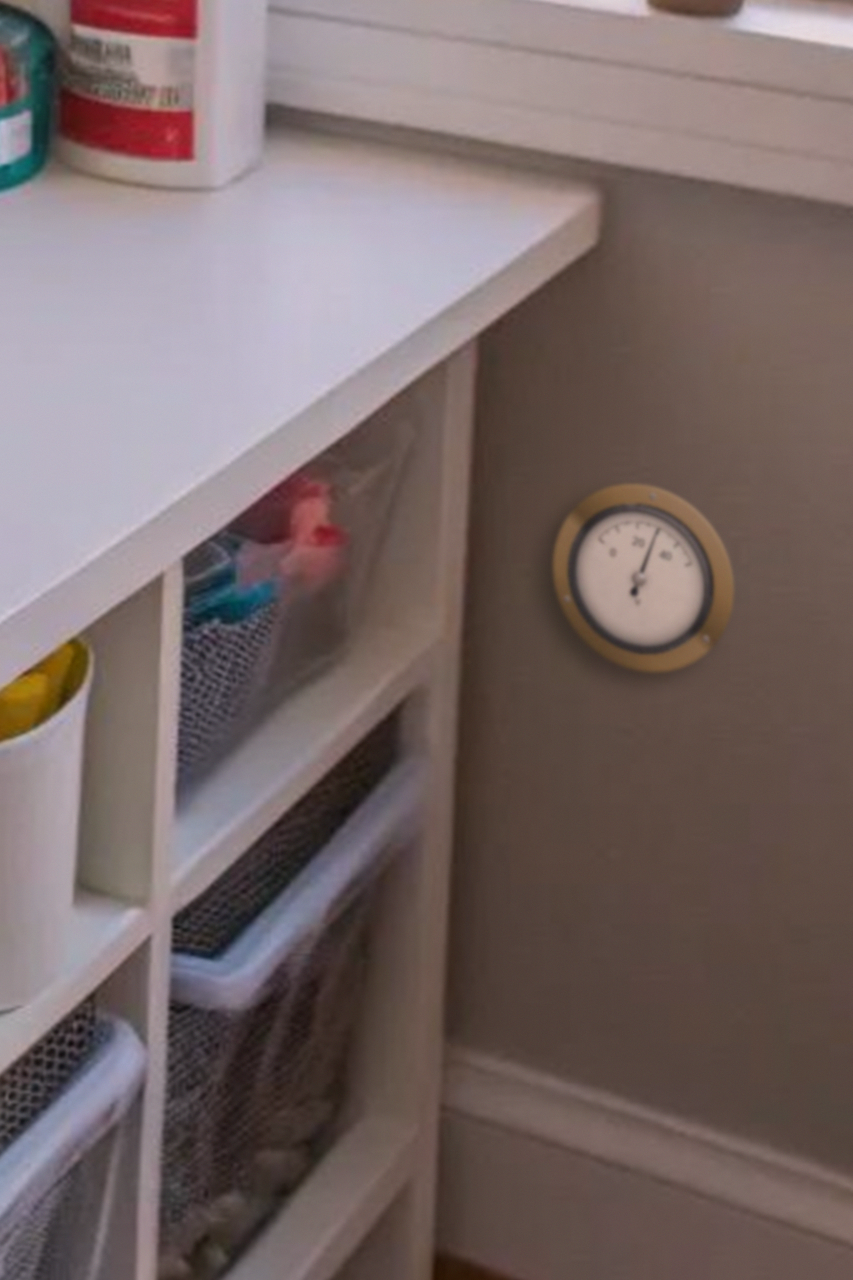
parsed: 30 V
